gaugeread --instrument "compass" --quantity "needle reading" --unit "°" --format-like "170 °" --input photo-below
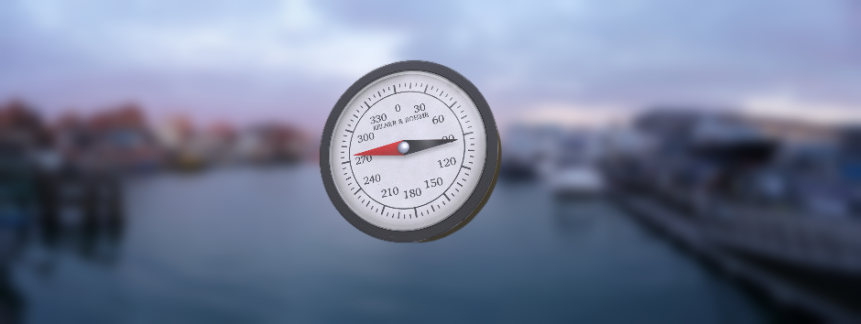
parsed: 275 °
